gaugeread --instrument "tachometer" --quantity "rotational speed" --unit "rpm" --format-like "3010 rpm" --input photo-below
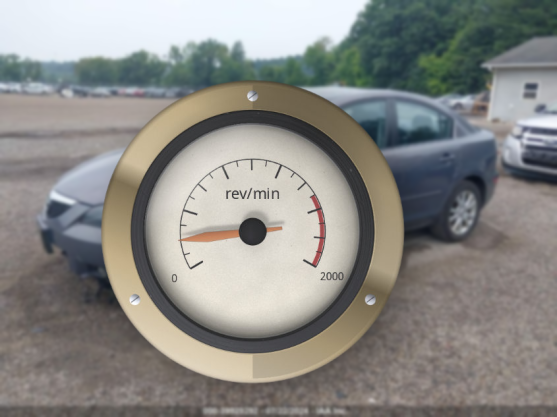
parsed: 200 rpm
